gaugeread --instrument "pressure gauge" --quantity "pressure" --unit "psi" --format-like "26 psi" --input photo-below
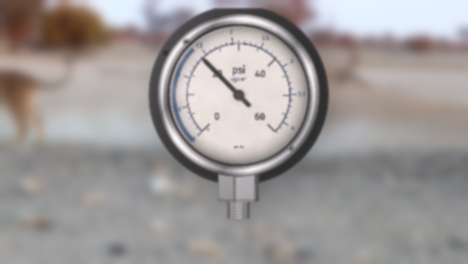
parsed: 20 psi
